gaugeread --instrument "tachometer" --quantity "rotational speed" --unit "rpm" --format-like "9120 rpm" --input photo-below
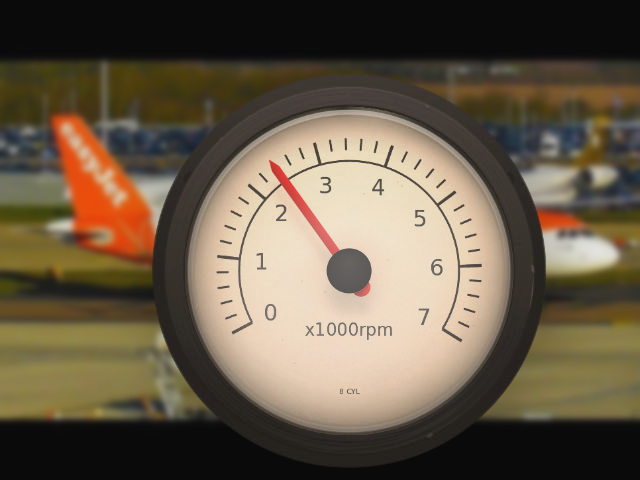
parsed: 2400 rpm
